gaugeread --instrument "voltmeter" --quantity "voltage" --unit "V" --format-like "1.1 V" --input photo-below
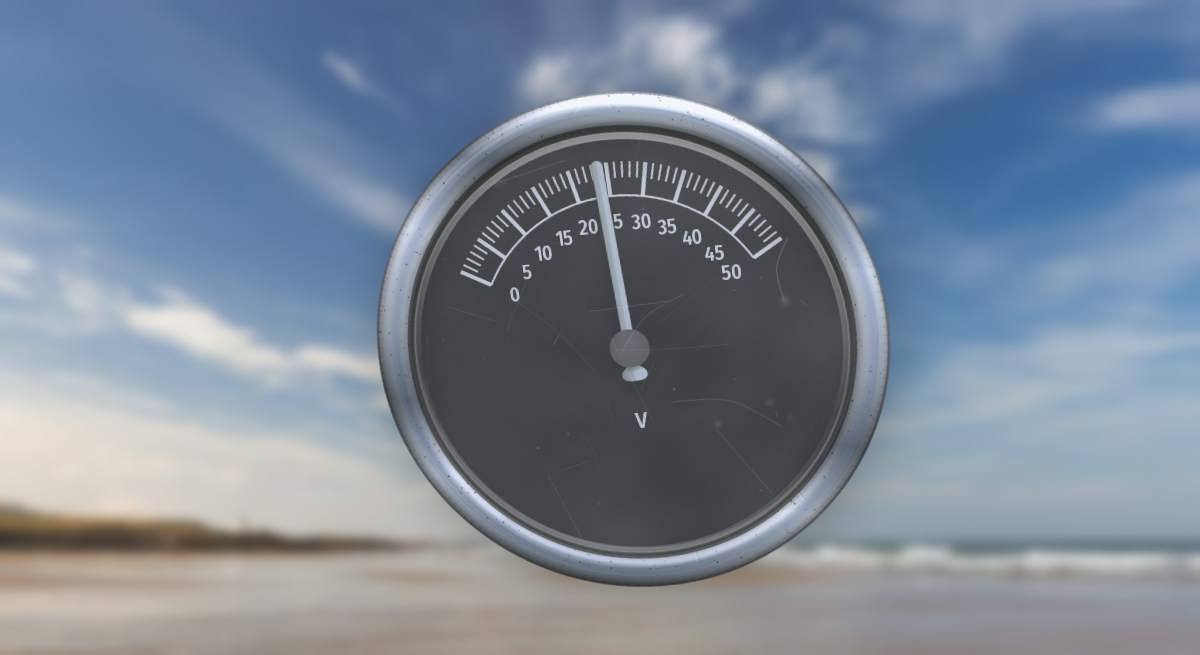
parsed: 24 V
